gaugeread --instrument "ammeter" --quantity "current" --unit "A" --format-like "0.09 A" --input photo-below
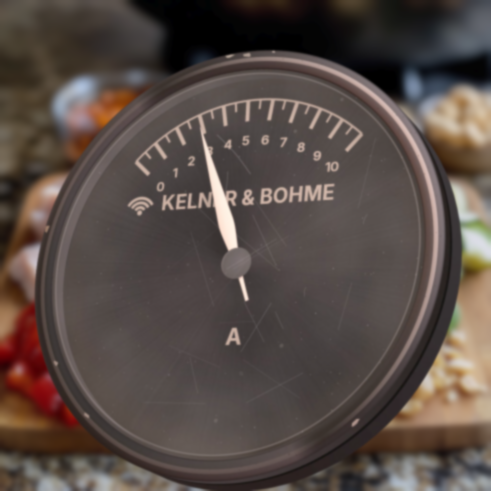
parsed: 3 A
